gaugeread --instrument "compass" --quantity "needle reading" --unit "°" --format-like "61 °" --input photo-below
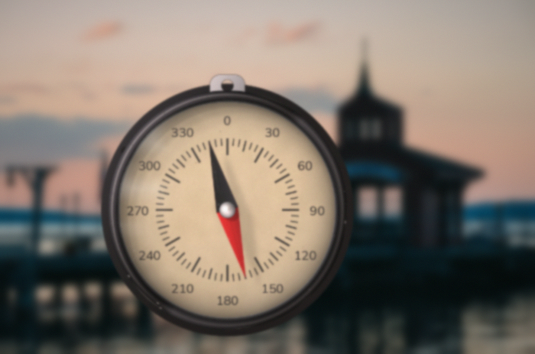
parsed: 165 °
